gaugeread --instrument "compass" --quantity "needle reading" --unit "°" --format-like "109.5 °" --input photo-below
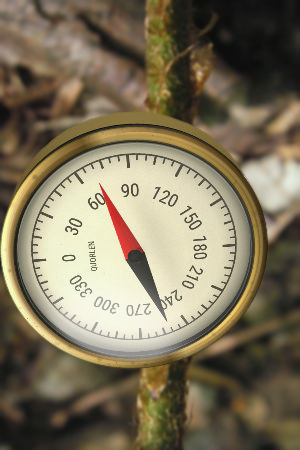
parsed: 70 °
